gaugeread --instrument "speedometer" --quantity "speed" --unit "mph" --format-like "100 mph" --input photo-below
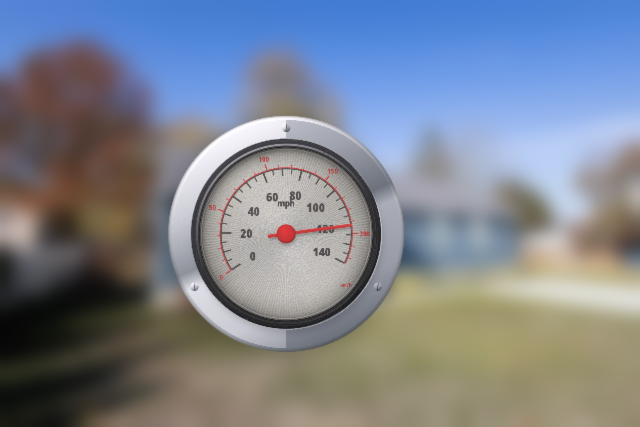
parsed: 120 mph
